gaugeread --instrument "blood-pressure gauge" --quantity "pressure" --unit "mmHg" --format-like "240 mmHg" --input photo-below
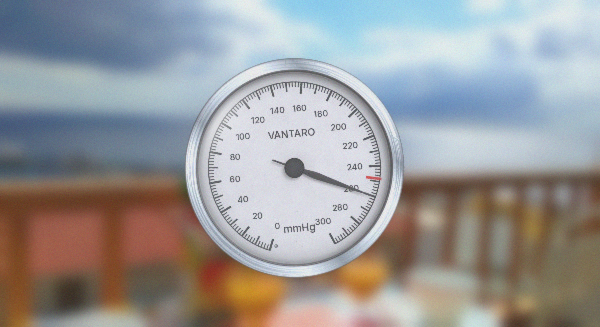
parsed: 260 mmHg
